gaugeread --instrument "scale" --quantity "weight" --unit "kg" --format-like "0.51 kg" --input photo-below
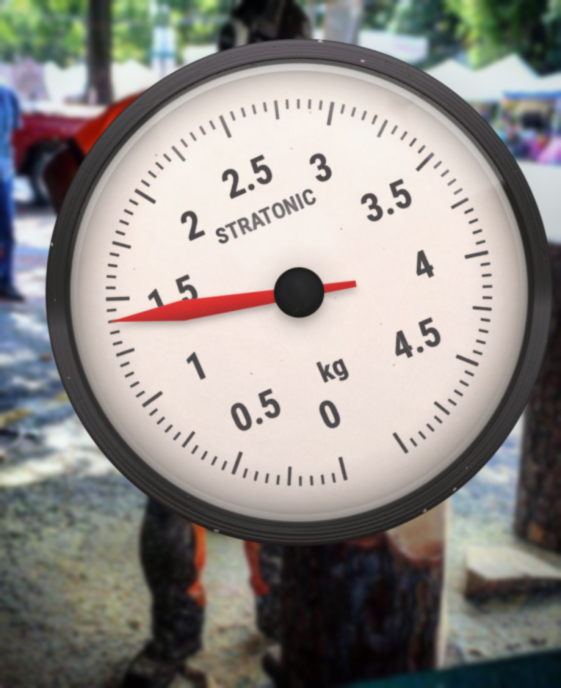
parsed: 1.4 kg
